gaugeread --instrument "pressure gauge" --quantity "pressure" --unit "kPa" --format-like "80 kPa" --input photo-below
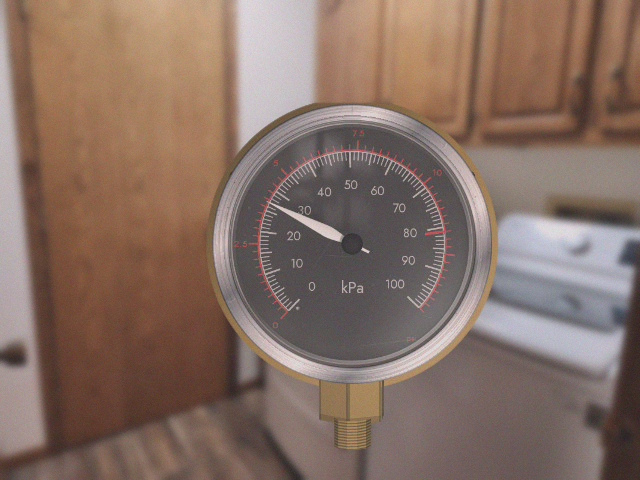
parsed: 27 kPa
